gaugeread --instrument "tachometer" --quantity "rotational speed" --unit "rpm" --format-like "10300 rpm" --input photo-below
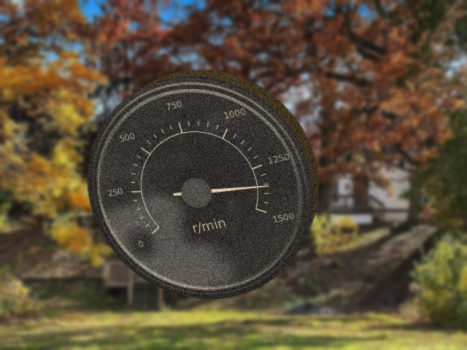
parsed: 1350 rpm
